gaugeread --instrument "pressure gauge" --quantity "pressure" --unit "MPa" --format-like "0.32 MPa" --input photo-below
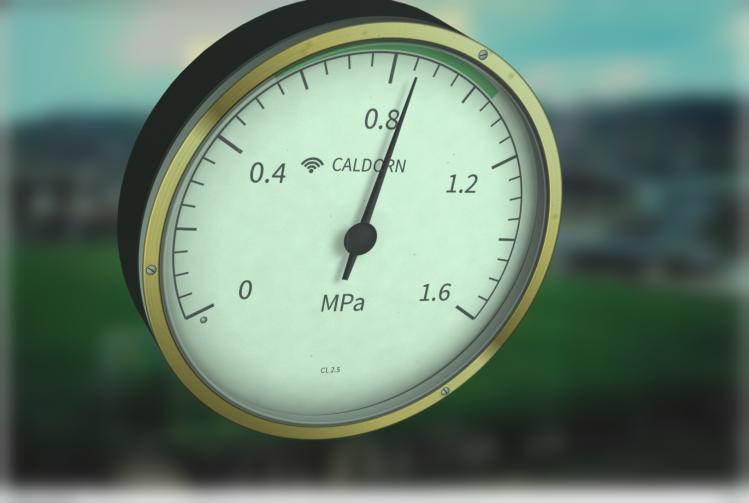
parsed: 0.85 MPa
